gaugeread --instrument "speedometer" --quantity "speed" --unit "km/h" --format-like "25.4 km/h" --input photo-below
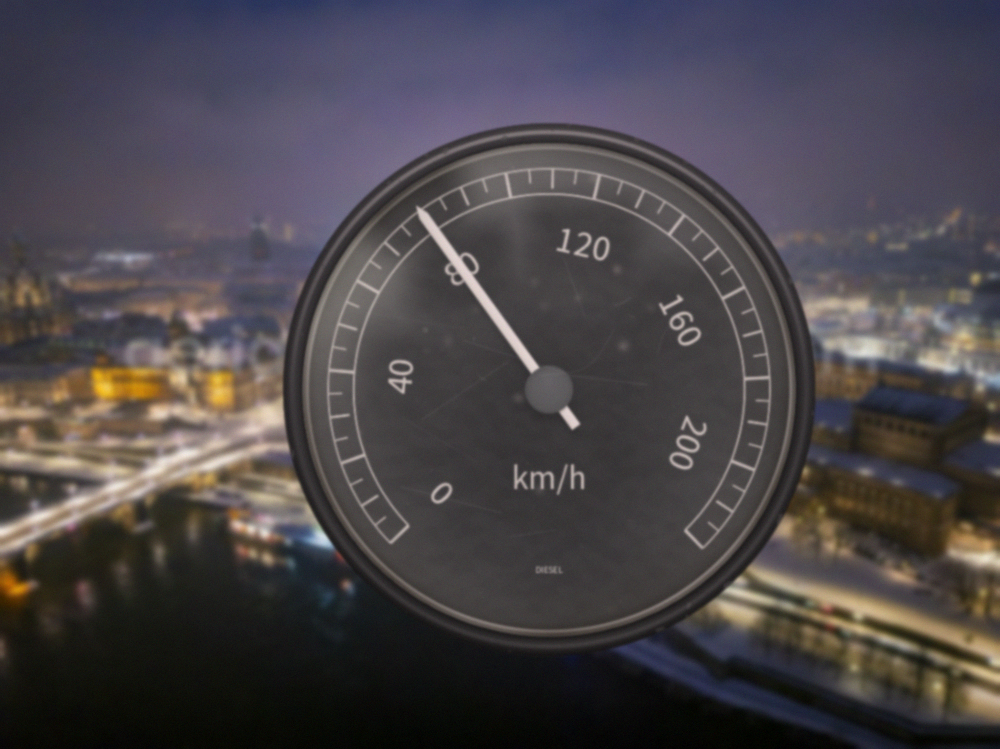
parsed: 80 km/h
